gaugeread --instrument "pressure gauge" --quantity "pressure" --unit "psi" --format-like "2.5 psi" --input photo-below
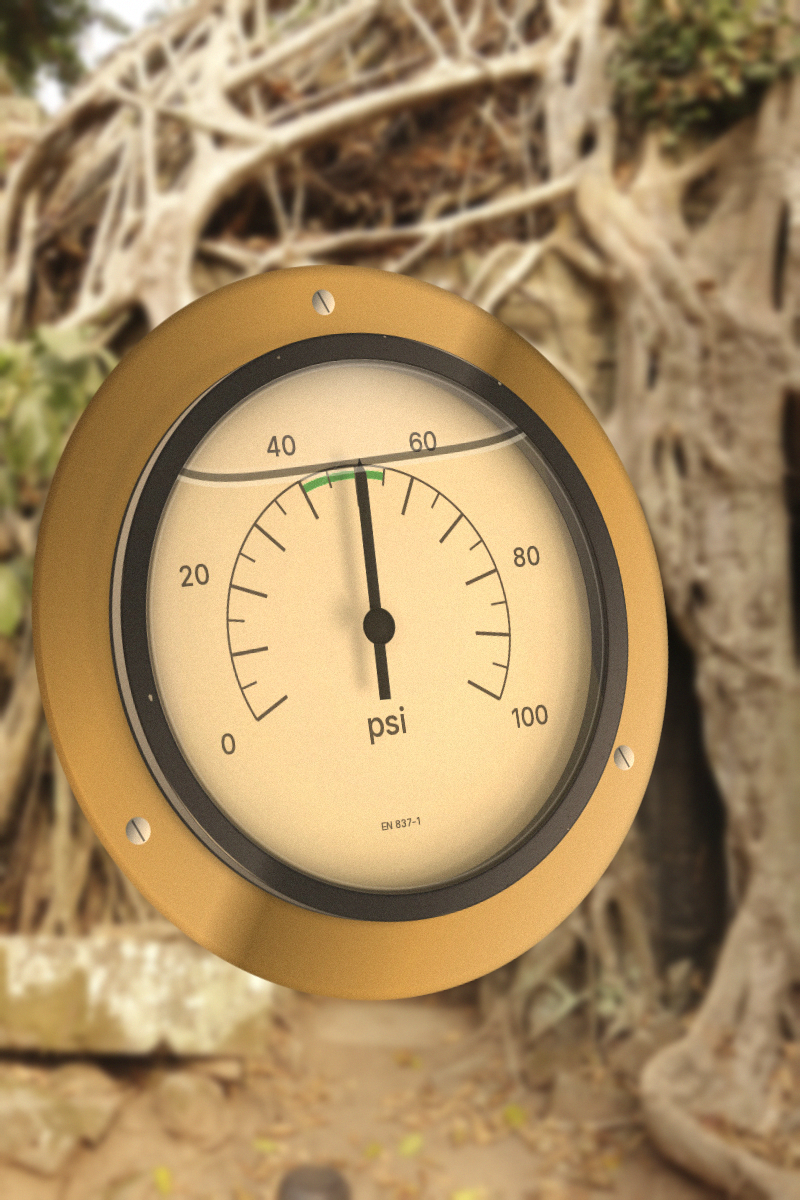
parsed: 50 psi
